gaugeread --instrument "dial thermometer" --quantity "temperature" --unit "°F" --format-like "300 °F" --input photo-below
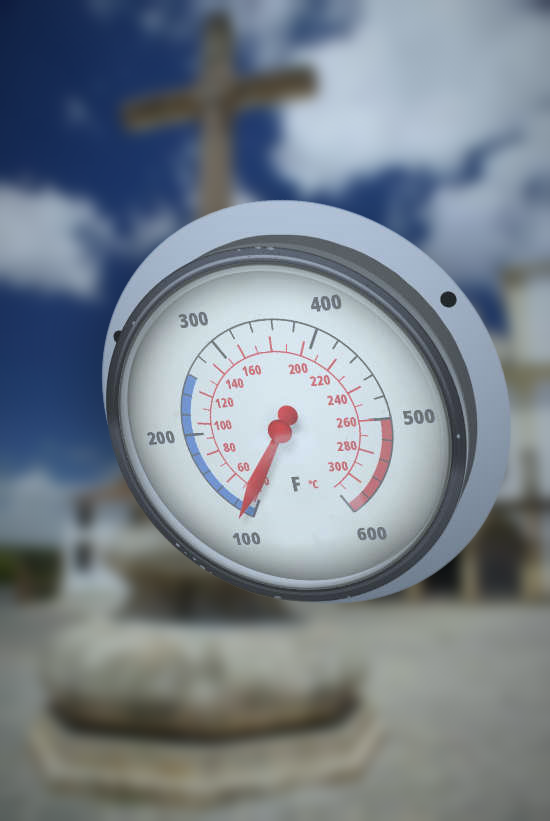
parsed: 110 °F
